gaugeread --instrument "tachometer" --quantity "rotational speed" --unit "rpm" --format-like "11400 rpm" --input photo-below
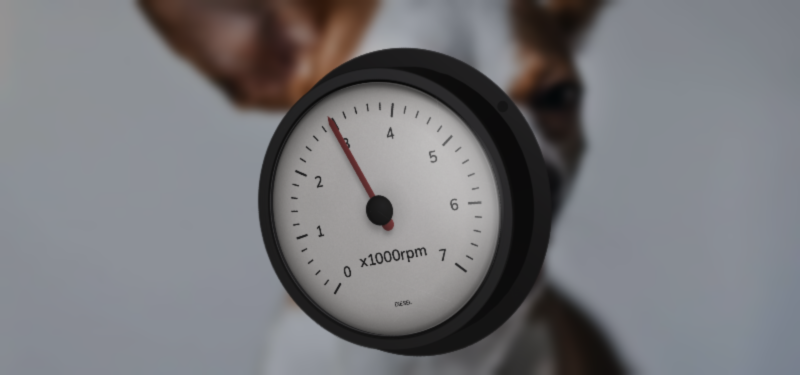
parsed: 3000 rpm
